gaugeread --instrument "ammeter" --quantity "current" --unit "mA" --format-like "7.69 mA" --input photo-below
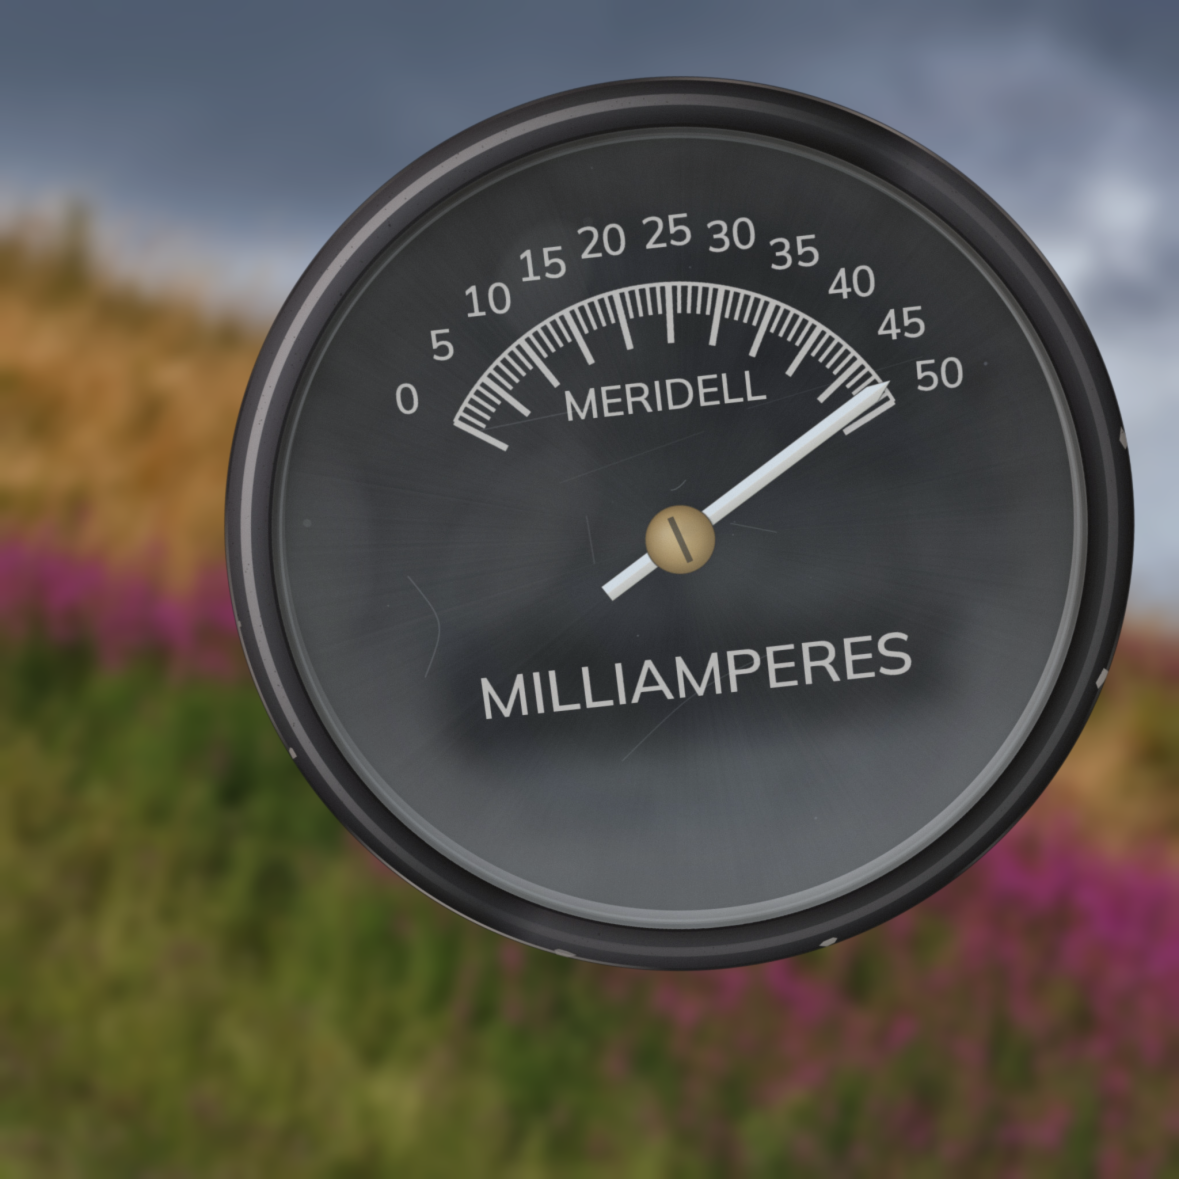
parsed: 48 mA
